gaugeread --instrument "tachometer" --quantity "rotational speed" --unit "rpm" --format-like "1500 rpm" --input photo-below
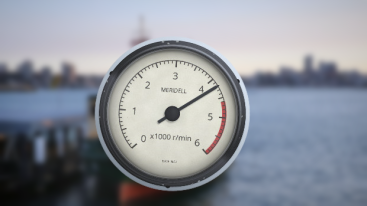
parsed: 4200 rpm
